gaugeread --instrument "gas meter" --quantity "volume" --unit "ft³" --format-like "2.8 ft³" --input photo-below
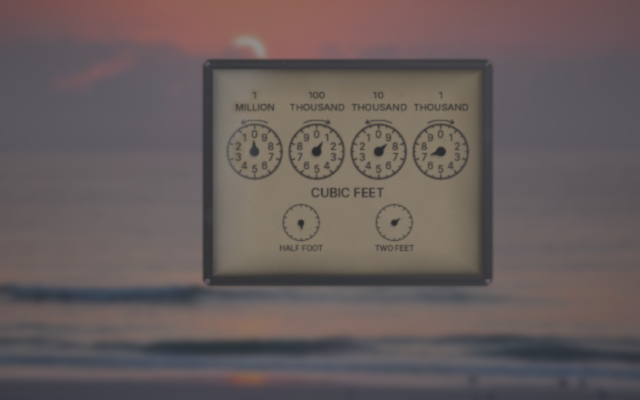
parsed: 8700 ft³
